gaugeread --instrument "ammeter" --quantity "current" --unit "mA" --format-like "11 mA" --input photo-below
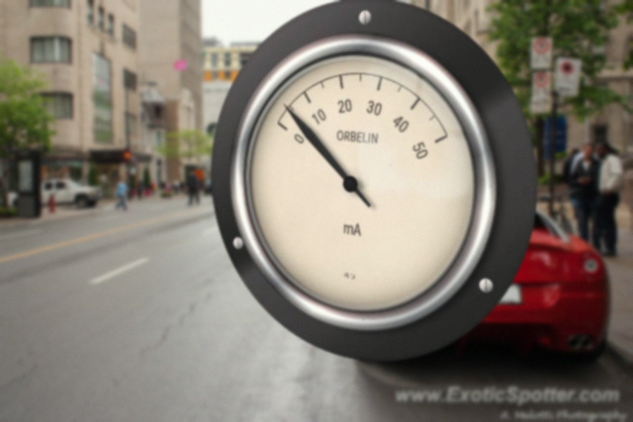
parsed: 5 mA
